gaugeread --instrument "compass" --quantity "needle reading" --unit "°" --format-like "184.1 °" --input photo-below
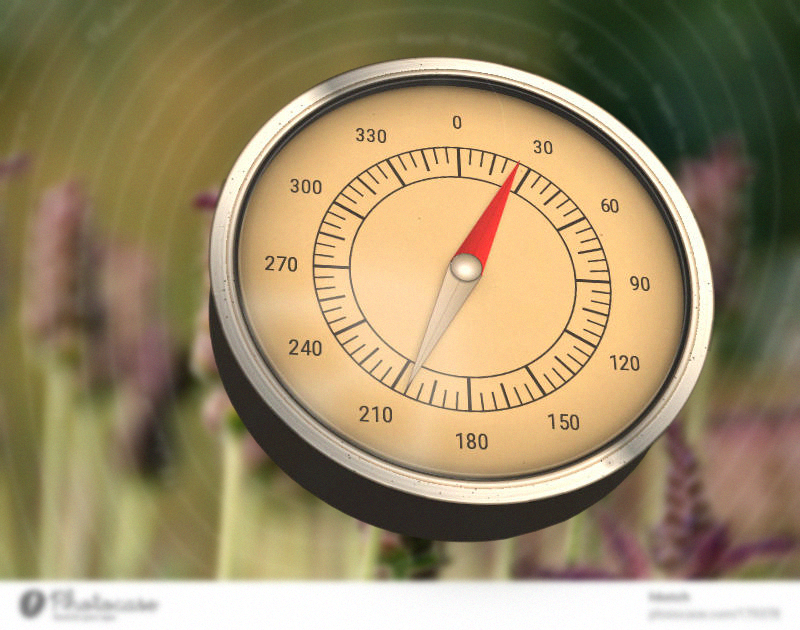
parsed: 25 °
